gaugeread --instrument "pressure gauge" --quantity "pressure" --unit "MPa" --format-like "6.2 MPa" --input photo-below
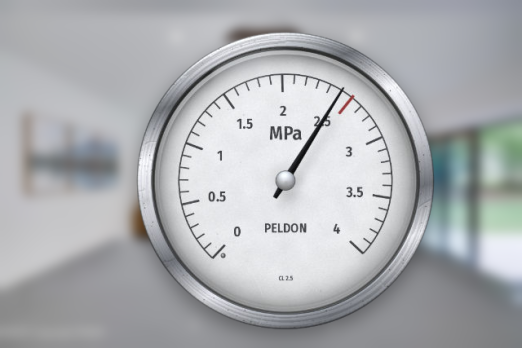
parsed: 2.5 MPa
